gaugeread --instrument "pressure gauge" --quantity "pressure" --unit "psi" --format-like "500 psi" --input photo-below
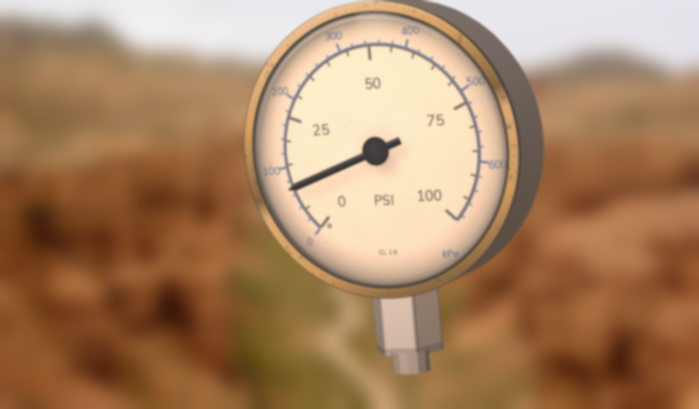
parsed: 10 psi
